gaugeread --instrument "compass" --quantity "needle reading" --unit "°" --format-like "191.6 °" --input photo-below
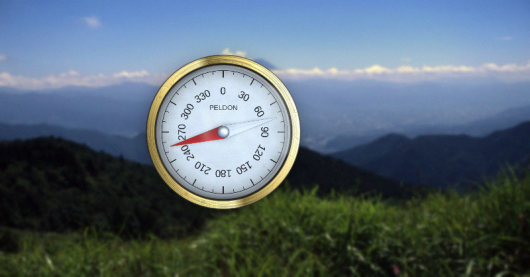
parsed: 255 °
